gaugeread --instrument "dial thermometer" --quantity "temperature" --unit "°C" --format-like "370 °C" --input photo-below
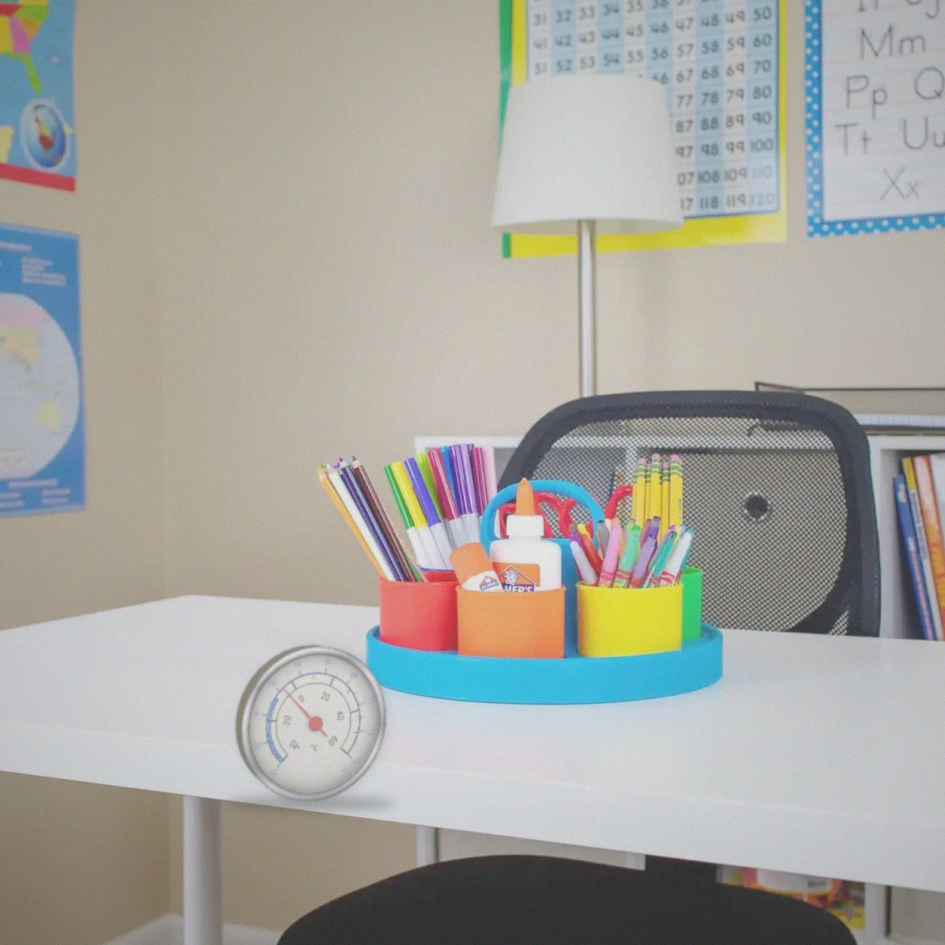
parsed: -5 °C
